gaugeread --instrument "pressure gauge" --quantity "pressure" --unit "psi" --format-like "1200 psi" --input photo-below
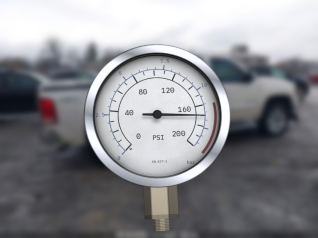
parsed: 170 psi
